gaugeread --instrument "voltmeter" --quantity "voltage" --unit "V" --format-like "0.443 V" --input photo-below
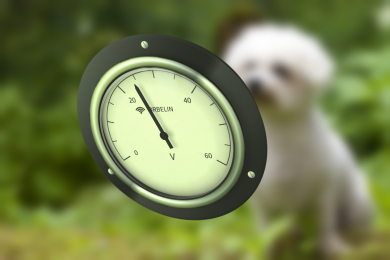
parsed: 25 V
